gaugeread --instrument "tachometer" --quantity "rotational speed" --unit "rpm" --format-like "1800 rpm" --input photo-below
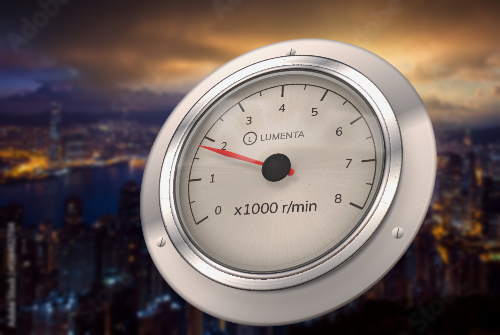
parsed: 1750 rpm
